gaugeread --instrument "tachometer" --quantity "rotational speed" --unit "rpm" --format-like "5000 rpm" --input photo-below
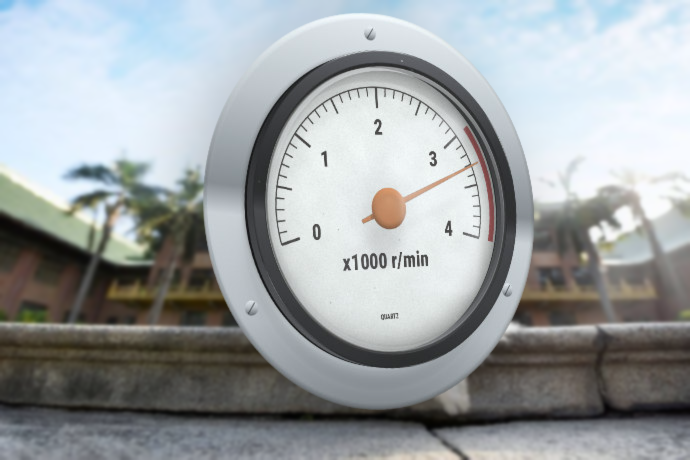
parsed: 3300 rpm
